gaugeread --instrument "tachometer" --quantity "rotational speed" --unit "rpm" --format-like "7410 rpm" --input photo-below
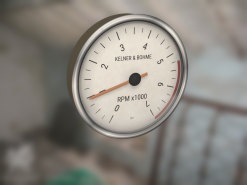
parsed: 1000 rpm
